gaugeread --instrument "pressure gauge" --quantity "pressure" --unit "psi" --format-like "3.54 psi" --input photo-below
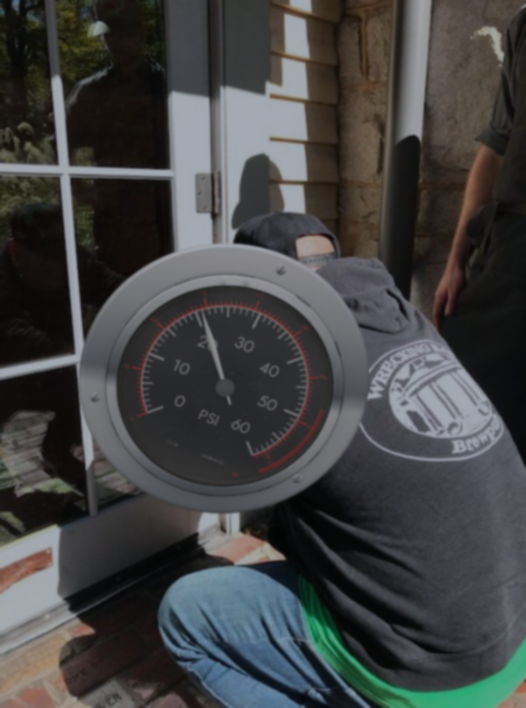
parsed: 21 psi
